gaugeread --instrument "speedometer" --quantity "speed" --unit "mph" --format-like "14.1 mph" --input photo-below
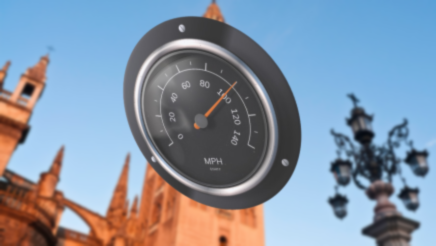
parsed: 100 mph
